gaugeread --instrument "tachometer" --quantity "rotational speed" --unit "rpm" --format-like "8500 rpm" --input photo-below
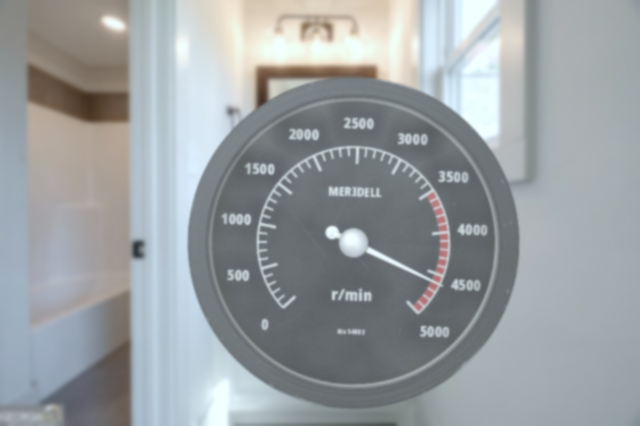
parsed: 4600 rpm
